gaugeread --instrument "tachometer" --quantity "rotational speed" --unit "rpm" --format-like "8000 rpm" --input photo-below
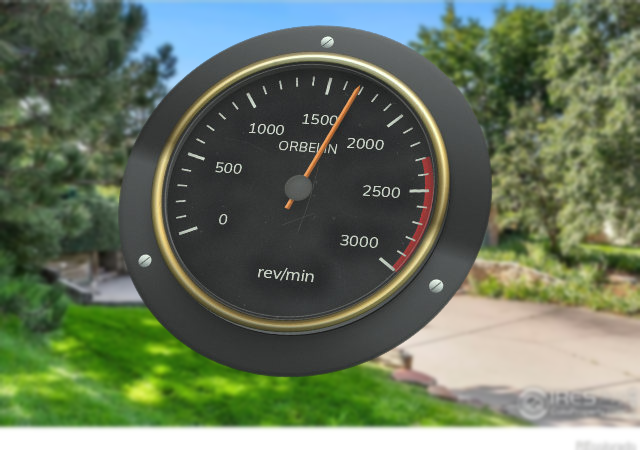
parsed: 1700 rpm
